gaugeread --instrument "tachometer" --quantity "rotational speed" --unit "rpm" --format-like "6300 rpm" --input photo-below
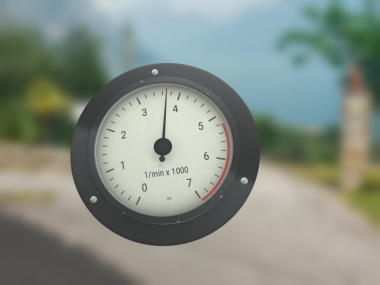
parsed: 3700 rpm
